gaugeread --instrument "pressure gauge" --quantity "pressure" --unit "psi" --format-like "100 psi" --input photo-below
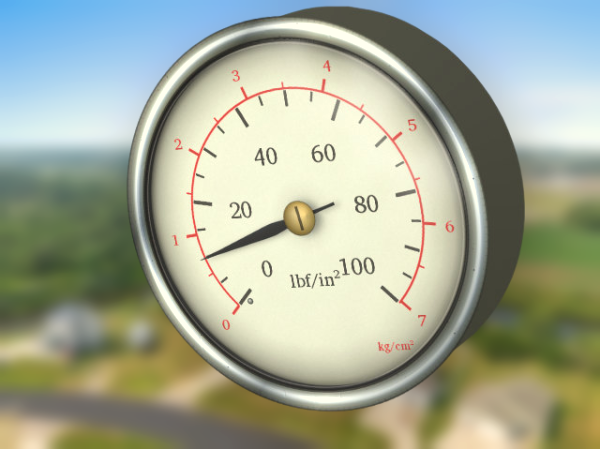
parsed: 10 psi
